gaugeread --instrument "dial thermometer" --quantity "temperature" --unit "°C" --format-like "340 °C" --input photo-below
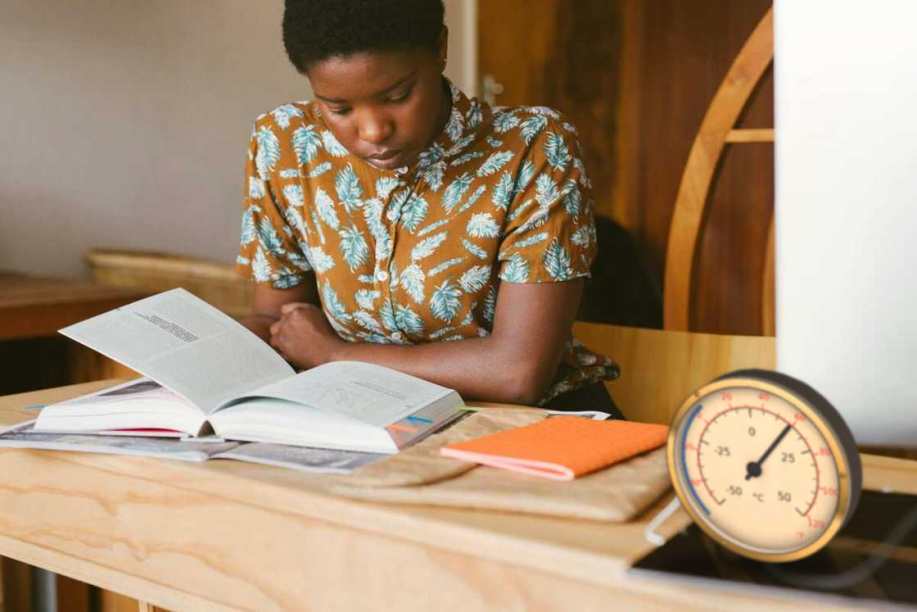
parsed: 15 °C
